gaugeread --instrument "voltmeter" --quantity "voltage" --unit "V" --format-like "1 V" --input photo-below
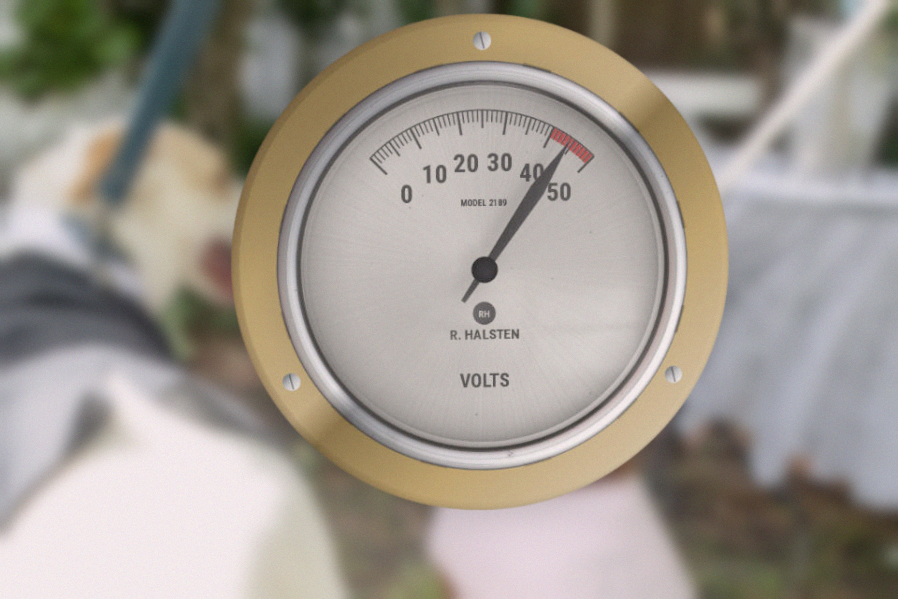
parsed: 44 V
